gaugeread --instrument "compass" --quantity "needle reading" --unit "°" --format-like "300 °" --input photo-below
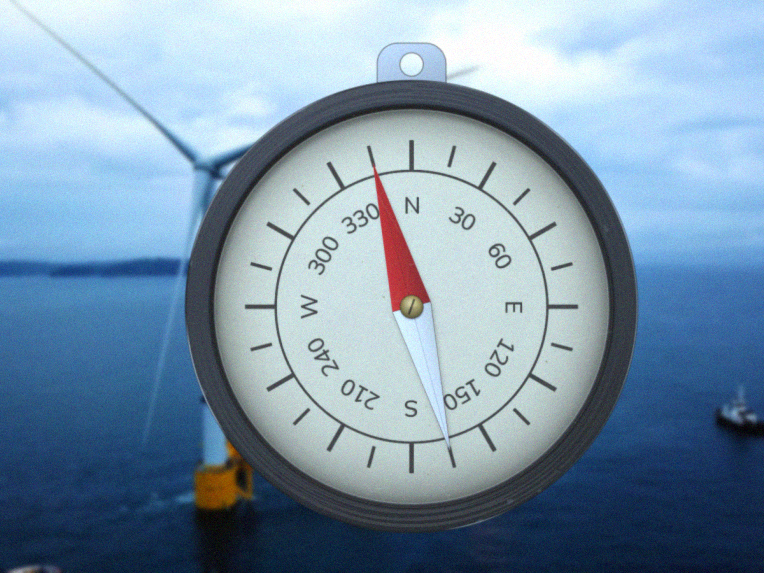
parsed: 345 °
